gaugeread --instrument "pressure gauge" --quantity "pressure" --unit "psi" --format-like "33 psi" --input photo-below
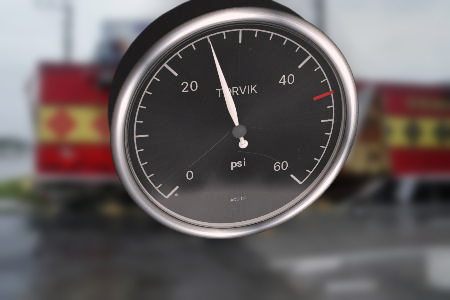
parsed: 26 psi
